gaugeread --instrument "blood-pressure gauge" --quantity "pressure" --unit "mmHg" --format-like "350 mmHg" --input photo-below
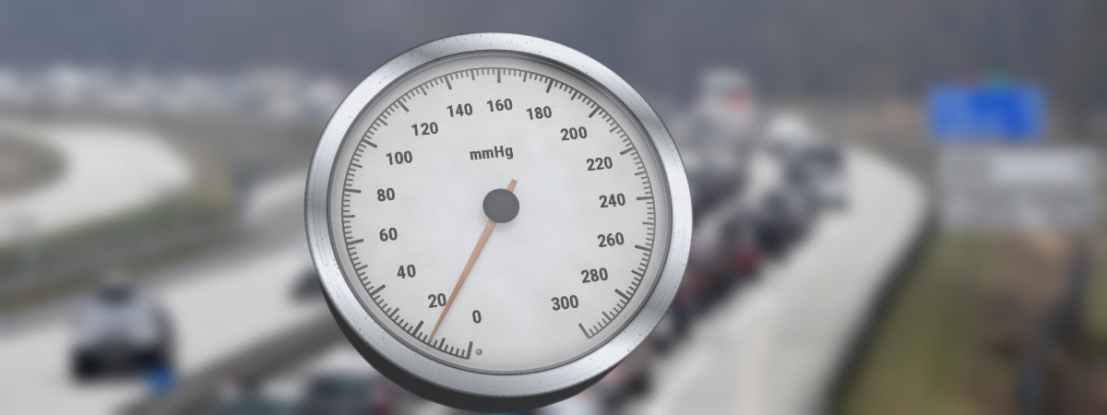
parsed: 14 mmHg
